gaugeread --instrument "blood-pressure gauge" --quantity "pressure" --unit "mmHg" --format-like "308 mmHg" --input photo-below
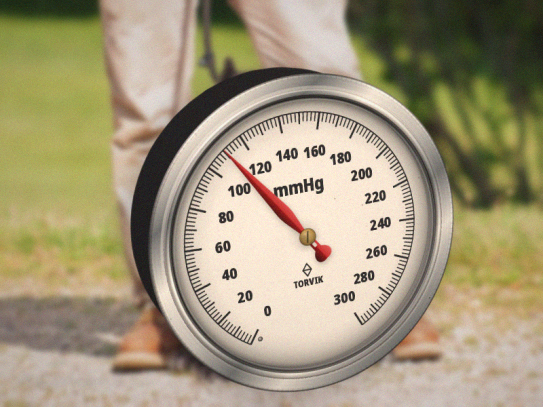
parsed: 110 mmHg
